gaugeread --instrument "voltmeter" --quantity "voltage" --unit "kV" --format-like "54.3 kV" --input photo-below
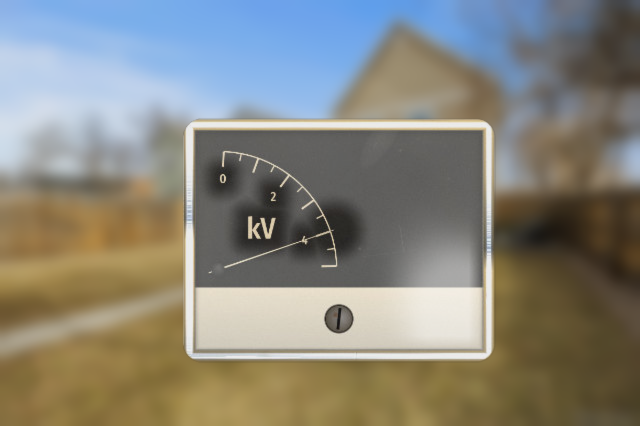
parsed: 4 kV
